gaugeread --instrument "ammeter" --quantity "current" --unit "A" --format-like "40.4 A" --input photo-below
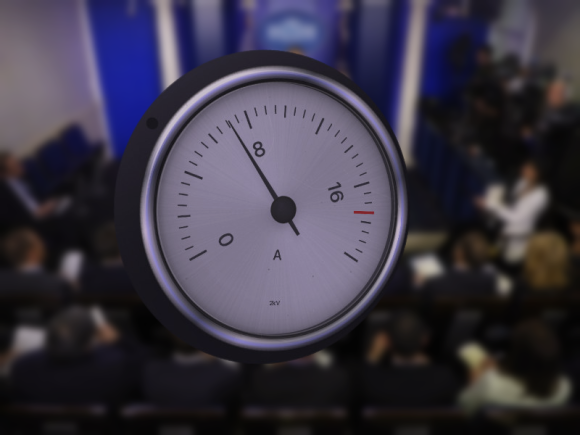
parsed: 7 A
